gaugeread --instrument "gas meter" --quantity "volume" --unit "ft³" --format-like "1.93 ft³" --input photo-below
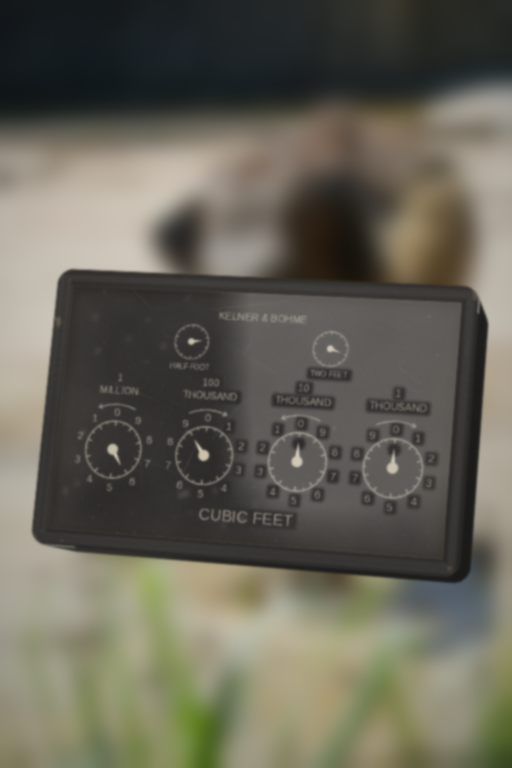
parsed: 590000 ft³
